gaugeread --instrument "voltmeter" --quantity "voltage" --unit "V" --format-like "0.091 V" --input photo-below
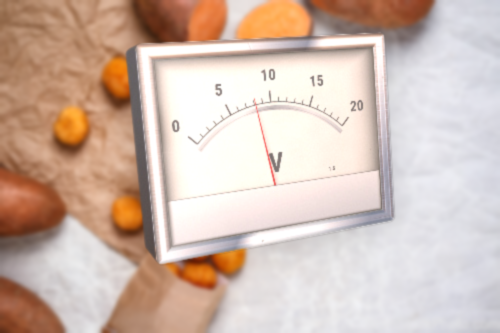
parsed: 8 V
